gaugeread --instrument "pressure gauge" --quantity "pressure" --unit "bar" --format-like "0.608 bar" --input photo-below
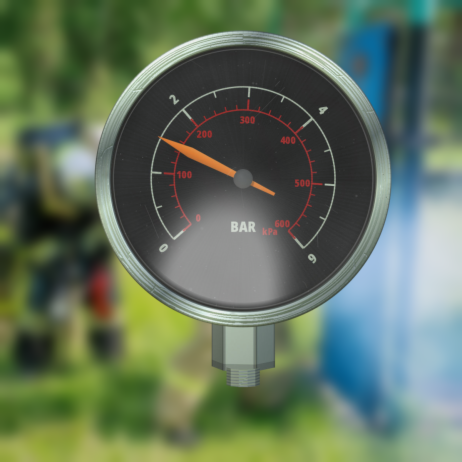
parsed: 1.5 bar
